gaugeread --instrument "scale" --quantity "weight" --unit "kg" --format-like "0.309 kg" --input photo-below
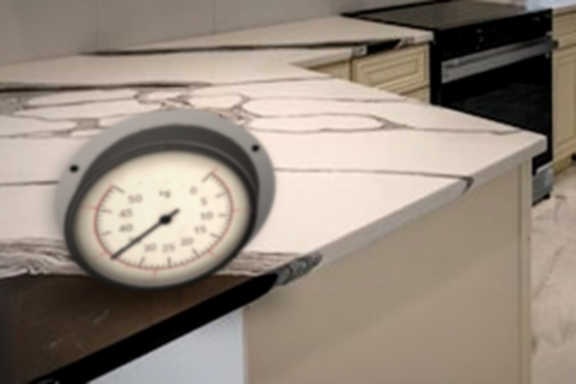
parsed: 35 kg
